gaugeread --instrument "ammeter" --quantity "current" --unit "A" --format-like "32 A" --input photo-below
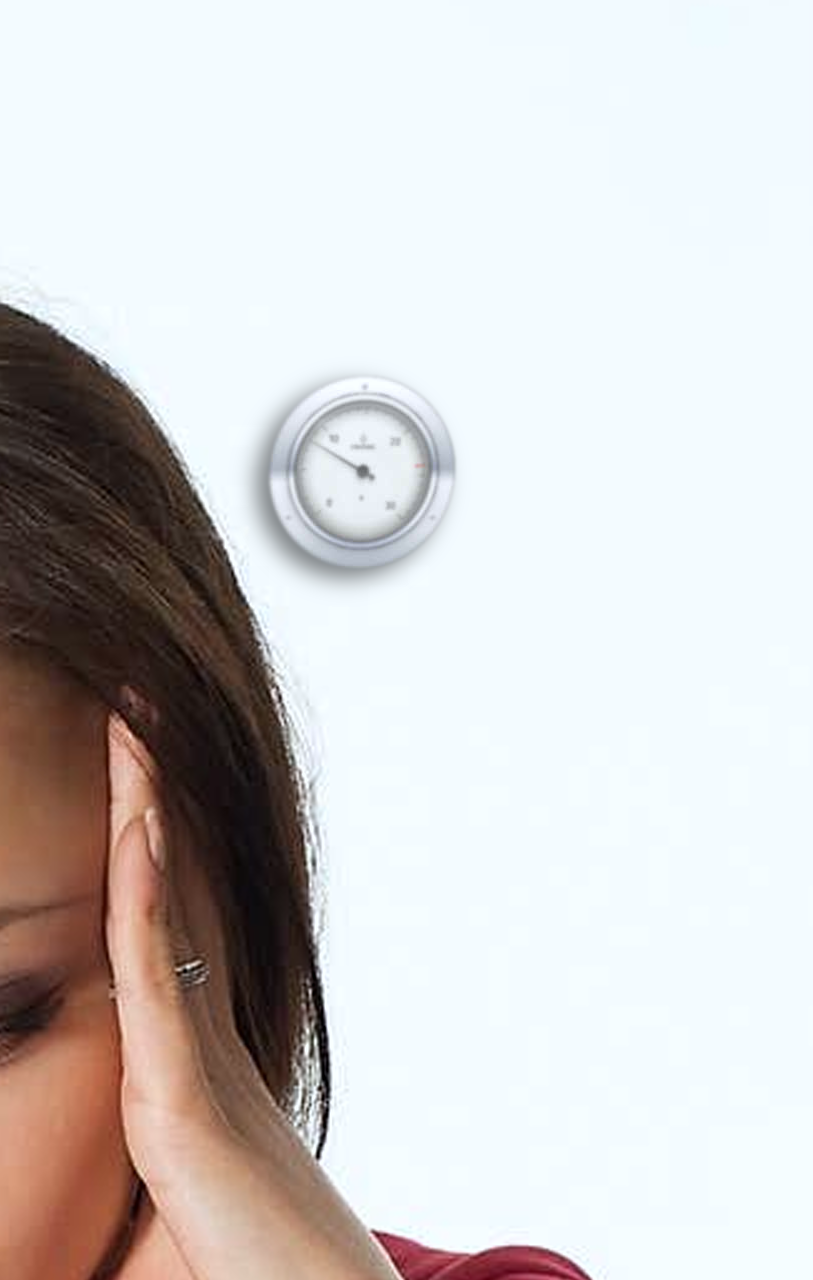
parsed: 8 A
